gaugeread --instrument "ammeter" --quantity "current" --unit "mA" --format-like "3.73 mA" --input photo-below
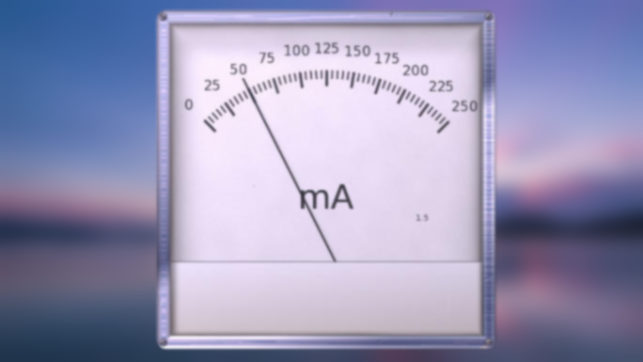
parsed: 50 mA
